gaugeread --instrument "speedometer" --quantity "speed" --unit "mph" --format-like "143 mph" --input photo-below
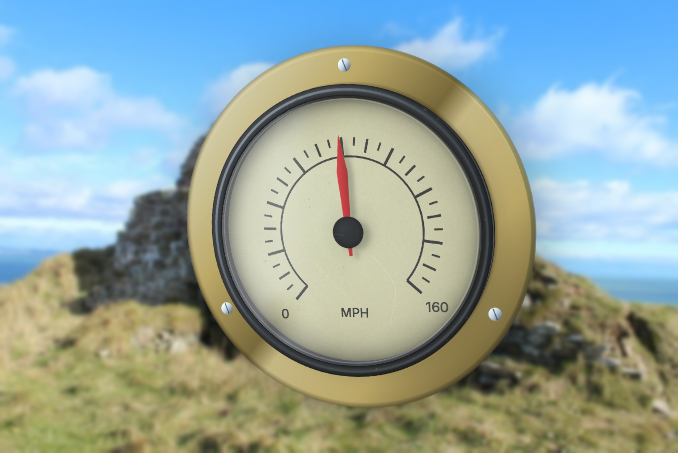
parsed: 80 mph
